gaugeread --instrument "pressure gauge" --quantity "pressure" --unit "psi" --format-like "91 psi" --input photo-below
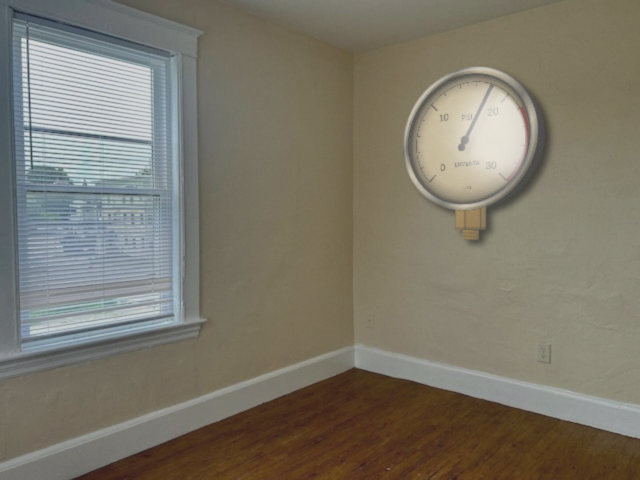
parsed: 18 psi
